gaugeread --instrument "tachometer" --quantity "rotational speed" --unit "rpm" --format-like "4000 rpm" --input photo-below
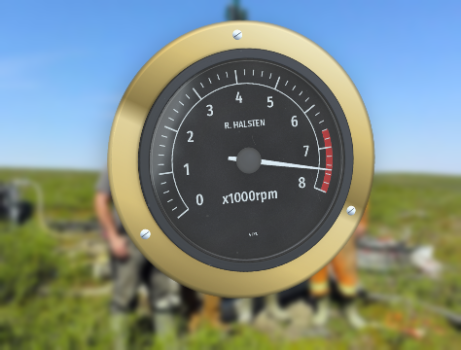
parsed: 7500 rpm
